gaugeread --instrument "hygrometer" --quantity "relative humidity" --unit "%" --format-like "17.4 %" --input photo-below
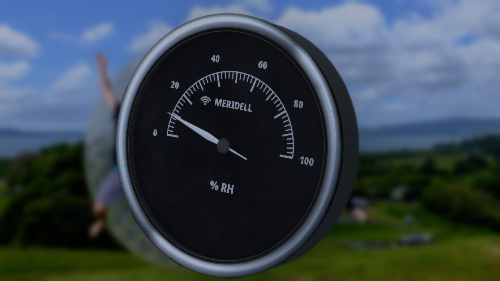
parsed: 10 %
